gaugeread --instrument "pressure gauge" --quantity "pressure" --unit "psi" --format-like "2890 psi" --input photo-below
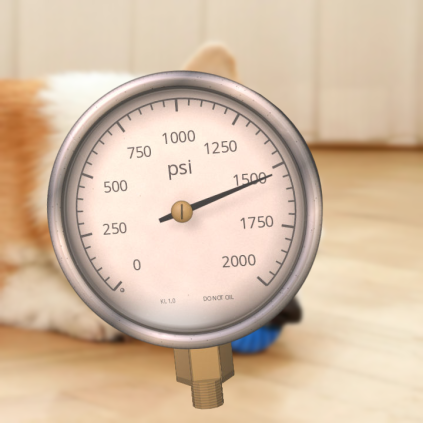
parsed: 1525 psi
